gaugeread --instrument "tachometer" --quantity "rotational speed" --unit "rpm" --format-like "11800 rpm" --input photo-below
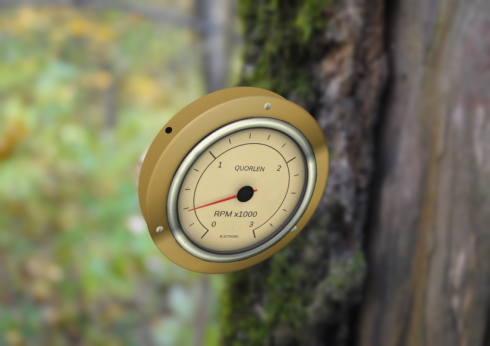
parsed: 400 rpm
